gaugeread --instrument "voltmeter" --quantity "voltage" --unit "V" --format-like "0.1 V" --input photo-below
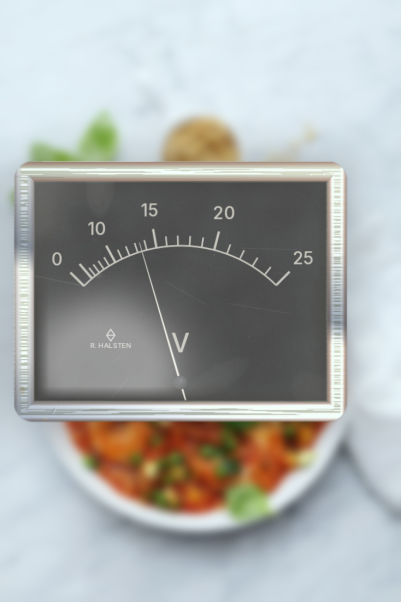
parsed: 13.5 V
